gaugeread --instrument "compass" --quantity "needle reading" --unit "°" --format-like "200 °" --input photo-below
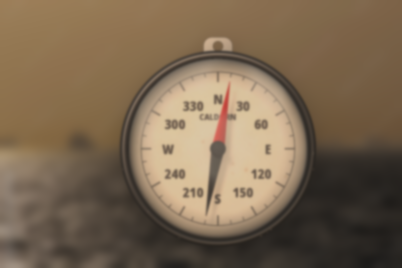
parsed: 10 °
